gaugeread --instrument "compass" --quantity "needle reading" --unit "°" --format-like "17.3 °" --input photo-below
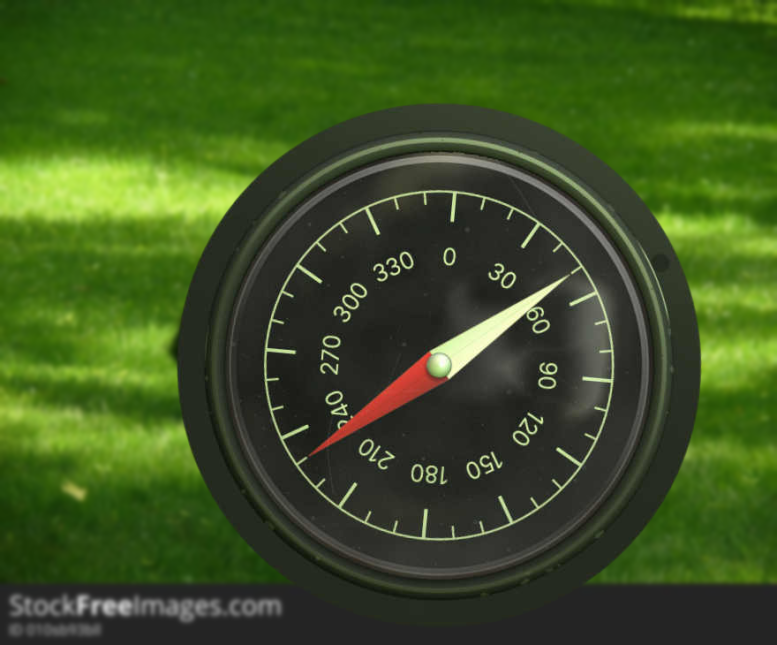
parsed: 230 °
